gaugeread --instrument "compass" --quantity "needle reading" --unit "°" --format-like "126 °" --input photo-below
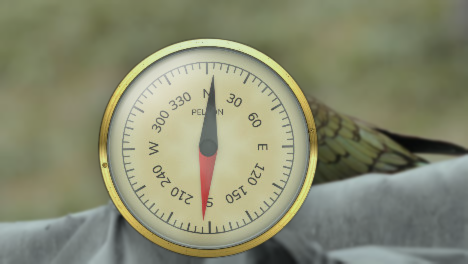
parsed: 185 °
